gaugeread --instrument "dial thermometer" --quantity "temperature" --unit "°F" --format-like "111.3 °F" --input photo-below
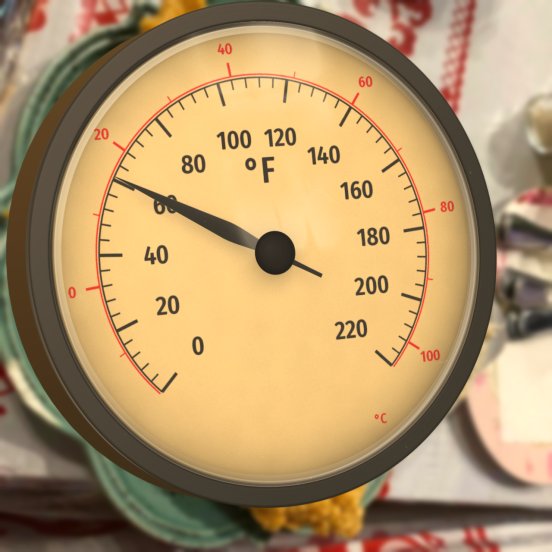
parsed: 60 °F
